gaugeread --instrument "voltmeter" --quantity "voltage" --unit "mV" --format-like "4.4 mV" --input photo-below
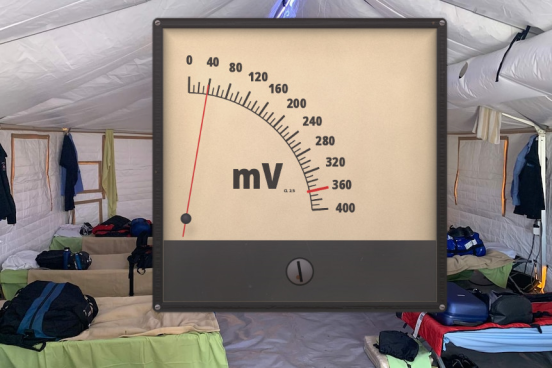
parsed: 40 mV
